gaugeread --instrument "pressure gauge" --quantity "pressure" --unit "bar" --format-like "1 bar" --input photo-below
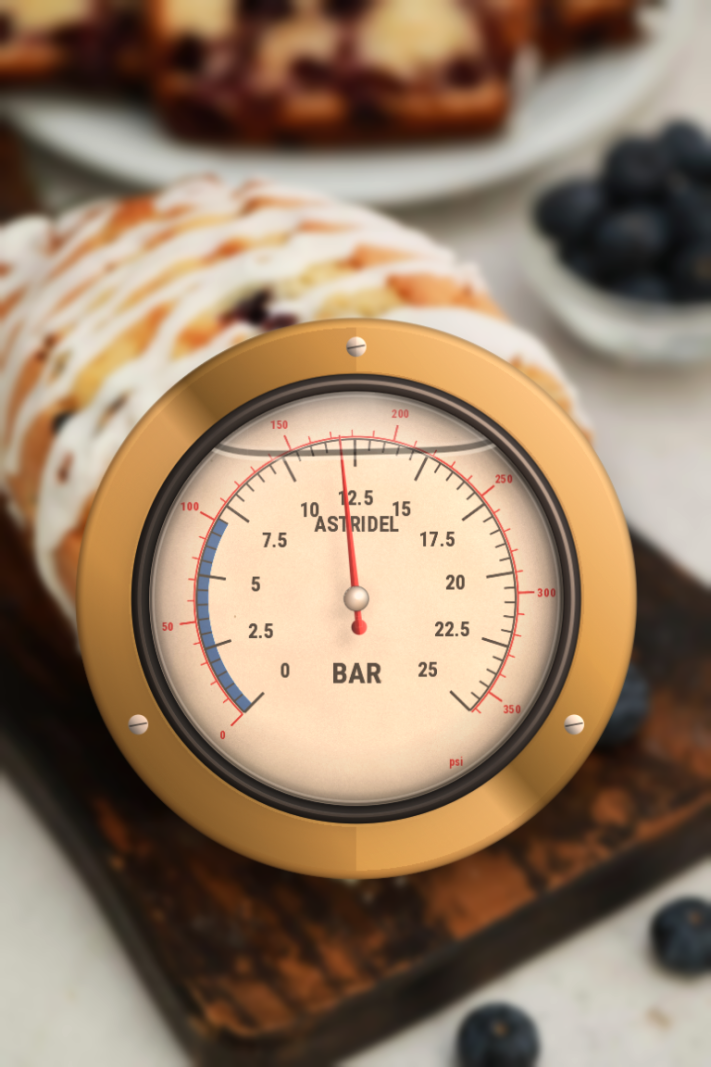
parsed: 12 bar
